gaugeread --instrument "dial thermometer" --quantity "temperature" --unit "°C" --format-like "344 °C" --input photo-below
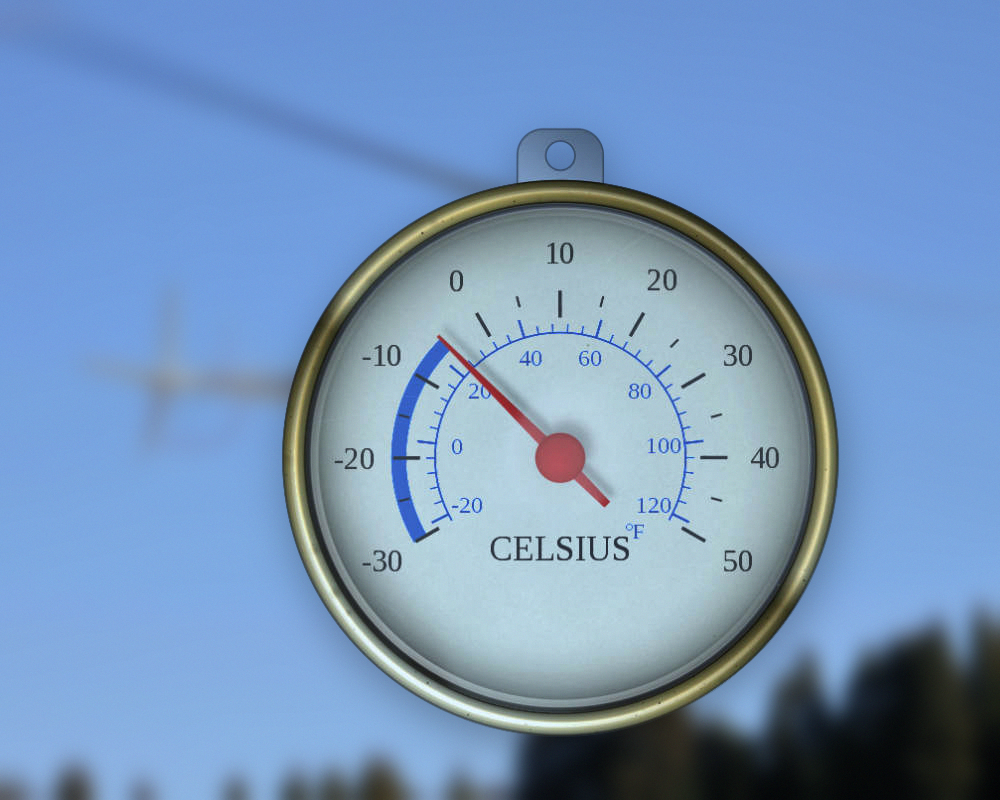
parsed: -5 °C
